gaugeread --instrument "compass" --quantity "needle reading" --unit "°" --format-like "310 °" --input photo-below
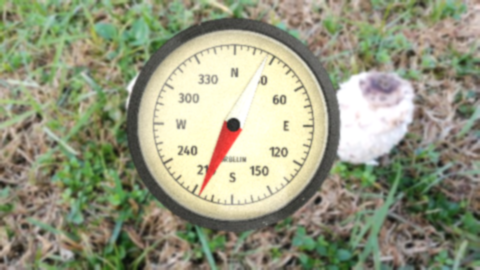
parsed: 205 °
